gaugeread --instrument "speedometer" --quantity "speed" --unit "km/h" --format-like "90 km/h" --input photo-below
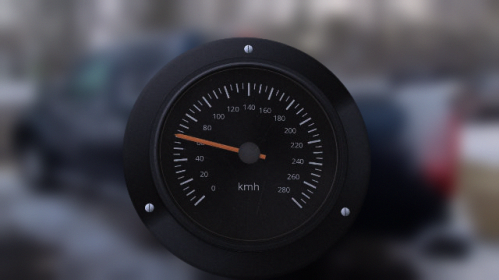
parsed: 60 km/h
